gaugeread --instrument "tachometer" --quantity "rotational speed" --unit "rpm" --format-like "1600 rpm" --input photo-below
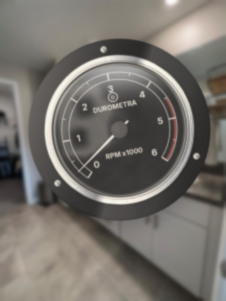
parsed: 250 rpm
